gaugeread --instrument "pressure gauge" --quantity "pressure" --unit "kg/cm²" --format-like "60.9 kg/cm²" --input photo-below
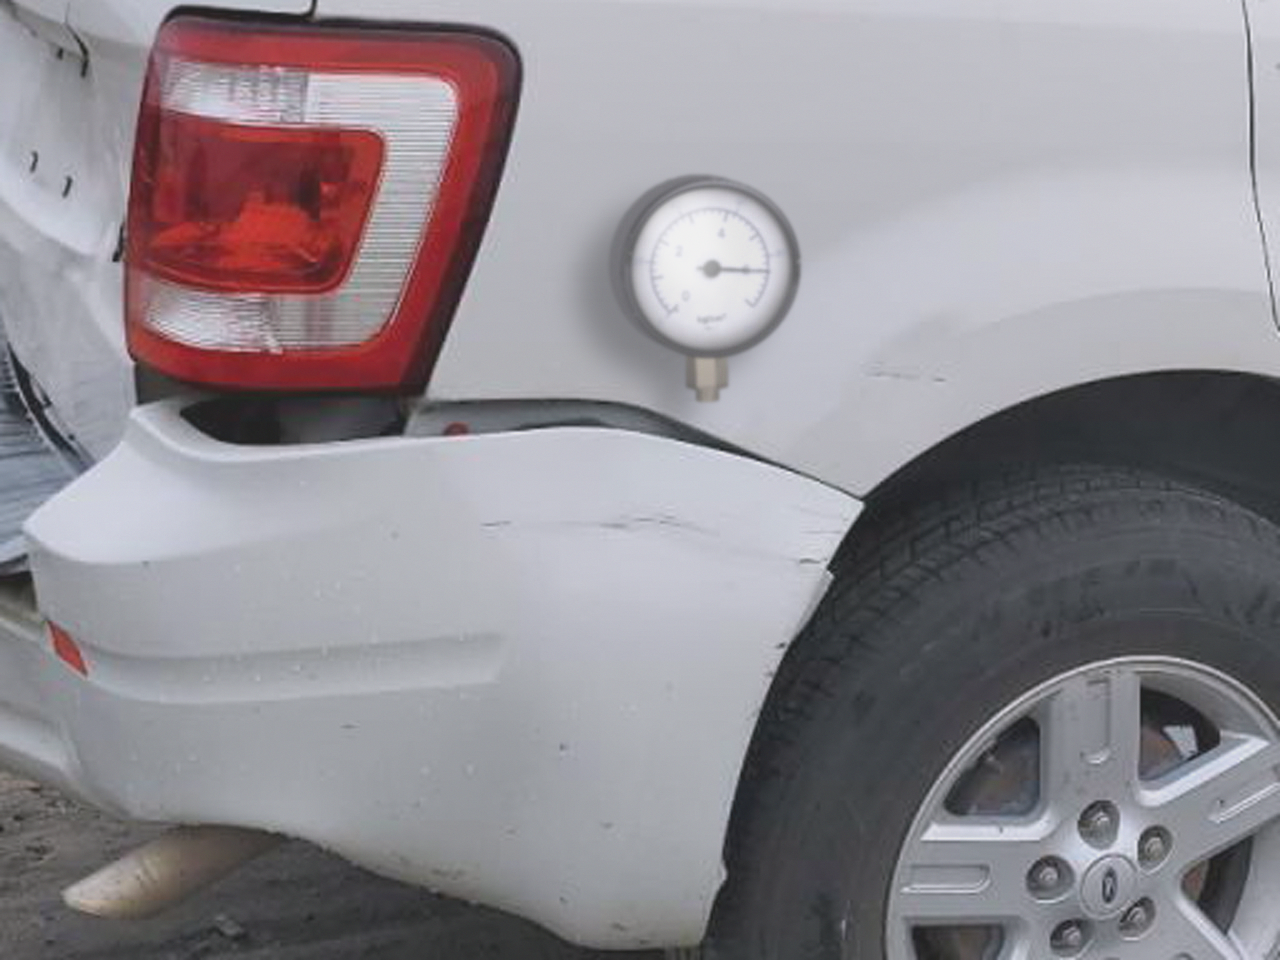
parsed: 6 kg/cm²
